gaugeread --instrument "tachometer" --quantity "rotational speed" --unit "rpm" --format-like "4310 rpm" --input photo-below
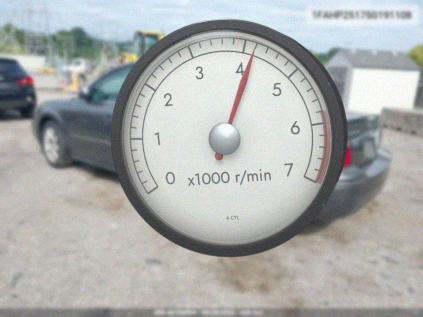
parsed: 4200 rpm
